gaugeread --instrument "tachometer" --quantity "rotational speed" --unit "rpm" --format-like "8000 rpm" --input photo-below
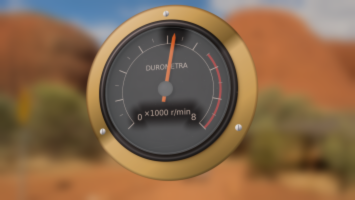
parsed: 4250 rpm
